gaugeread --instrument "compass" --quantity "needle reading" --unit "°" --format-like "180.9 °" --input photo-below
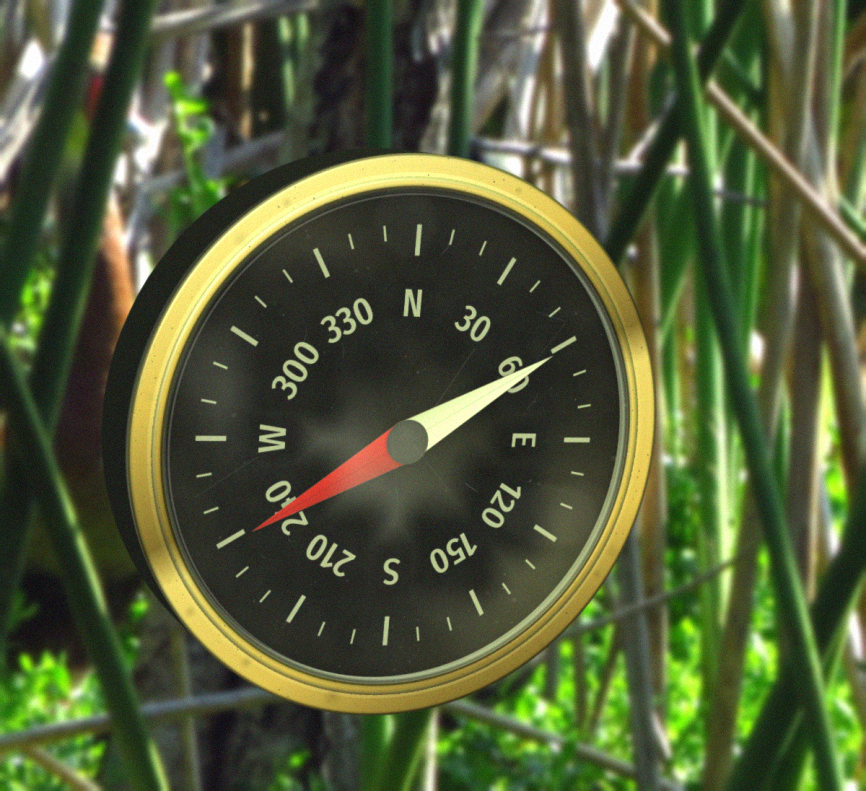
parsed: 240 °
